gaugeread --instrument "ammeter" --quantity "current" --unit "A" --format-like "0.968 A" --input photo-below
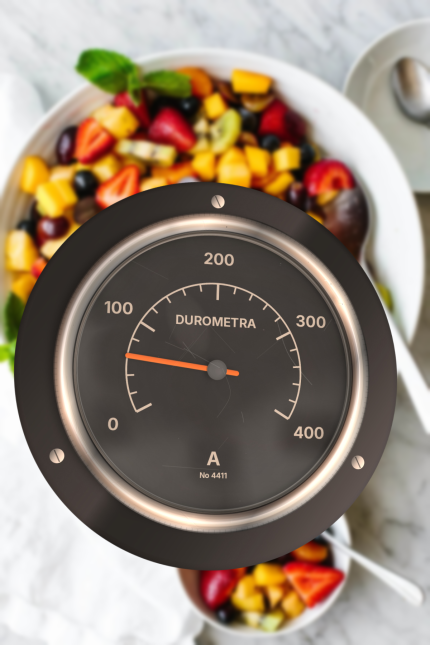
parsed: 60 A
